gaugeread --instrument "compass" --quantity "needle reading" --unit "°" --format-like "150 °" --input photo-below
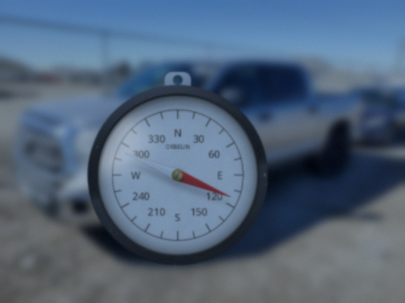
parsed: 112.5 °
